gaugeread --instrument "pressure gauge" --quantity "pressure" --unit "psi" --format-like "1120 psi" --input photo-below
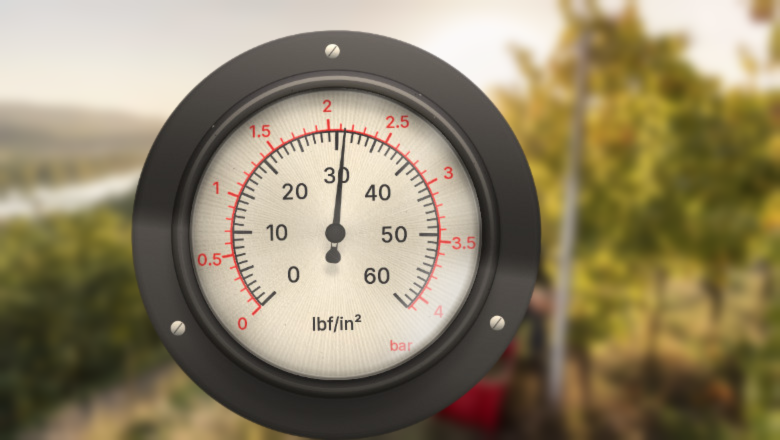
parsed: 31 psi
